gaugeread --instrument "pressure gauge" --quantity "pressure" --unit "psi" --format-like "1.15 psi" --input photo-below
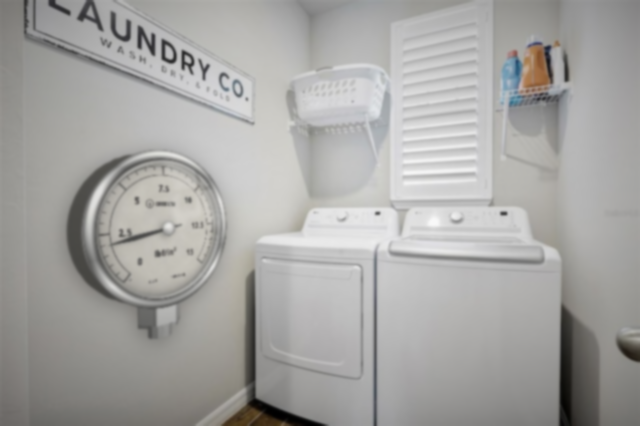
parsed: 2 psi
